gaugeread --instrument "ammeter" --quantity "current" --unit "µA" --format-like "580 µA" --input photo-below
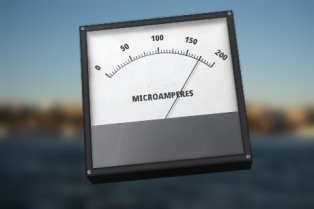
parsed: 175 µA
